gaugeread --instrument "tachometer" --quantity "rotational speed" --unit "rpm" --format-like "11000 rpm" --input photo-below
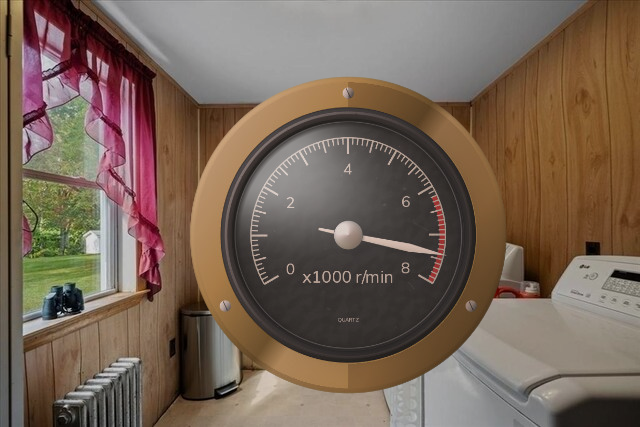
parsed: 7400 rpm
